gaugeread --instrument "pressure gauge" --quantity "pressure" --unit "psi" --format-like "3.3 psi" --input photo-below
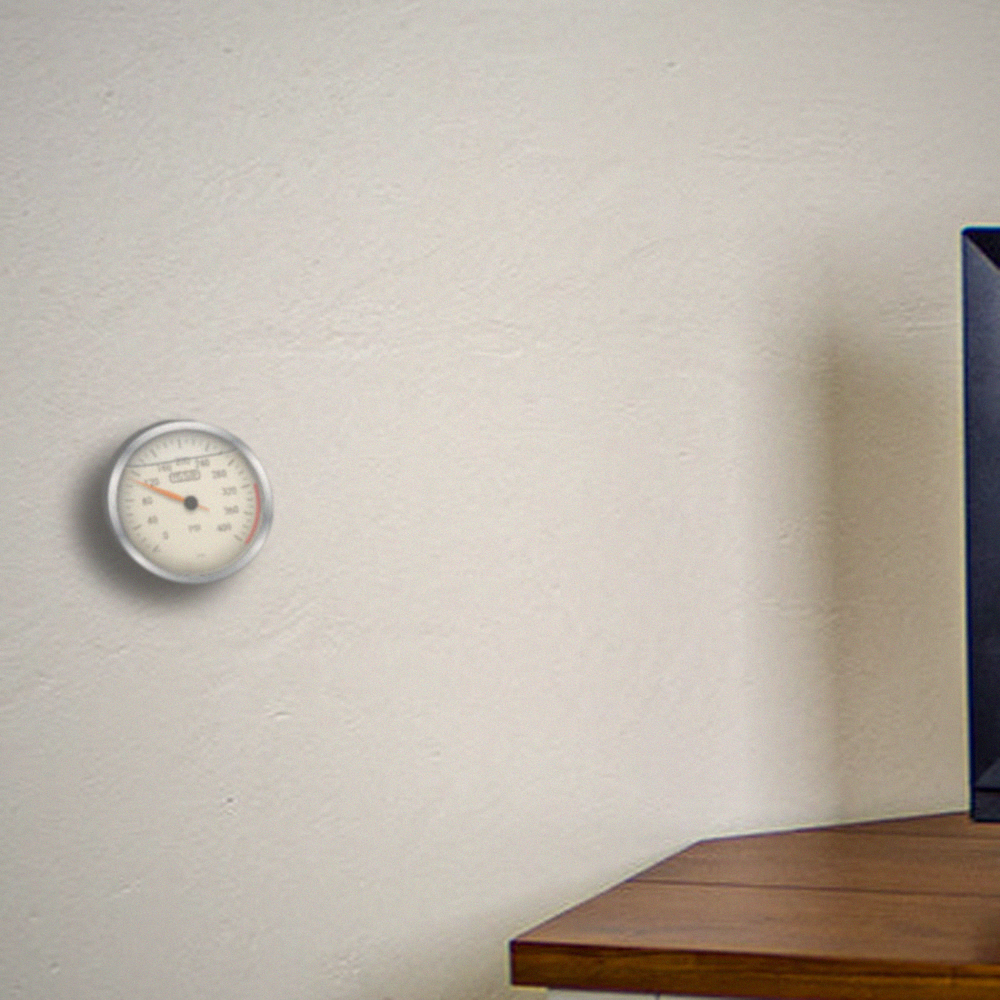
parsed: 110 psi
